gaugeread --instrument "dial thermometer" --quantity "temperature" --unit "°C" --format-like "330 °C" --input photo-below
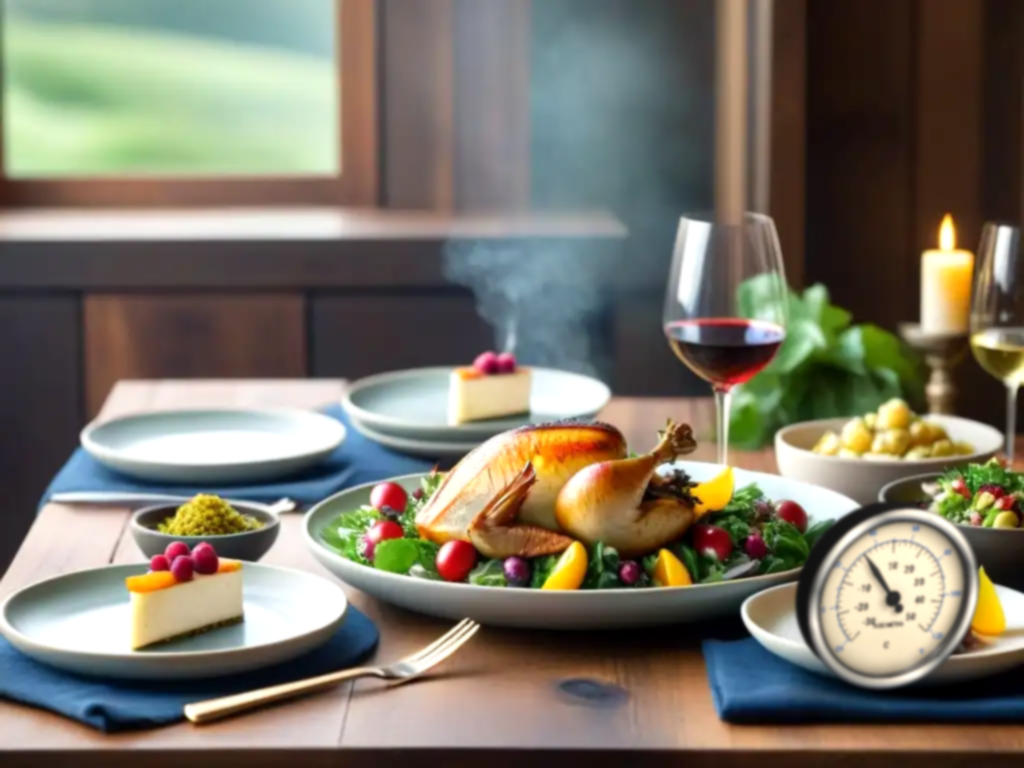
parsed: 0 °C
